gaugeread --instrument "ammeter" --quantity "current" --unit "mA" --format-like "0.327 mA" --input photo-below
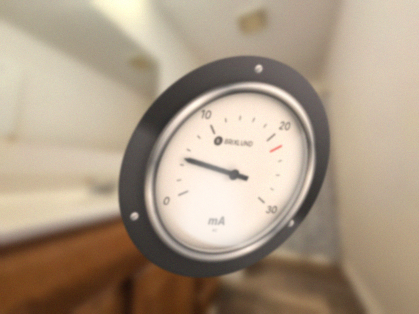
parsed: 5 mA
